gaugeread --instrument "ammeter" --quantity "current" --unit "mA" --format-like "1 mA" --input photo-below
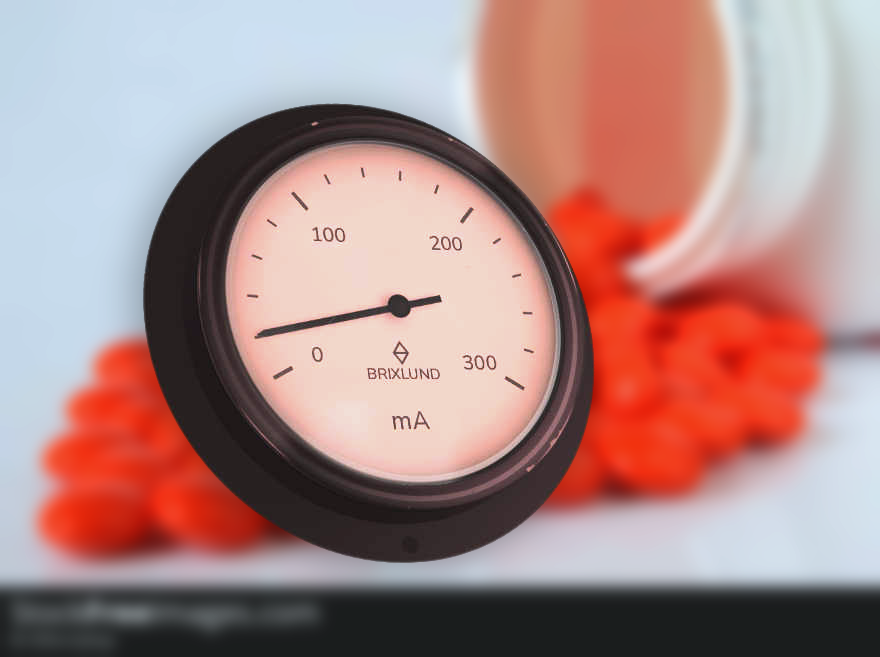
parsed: 20 mA
